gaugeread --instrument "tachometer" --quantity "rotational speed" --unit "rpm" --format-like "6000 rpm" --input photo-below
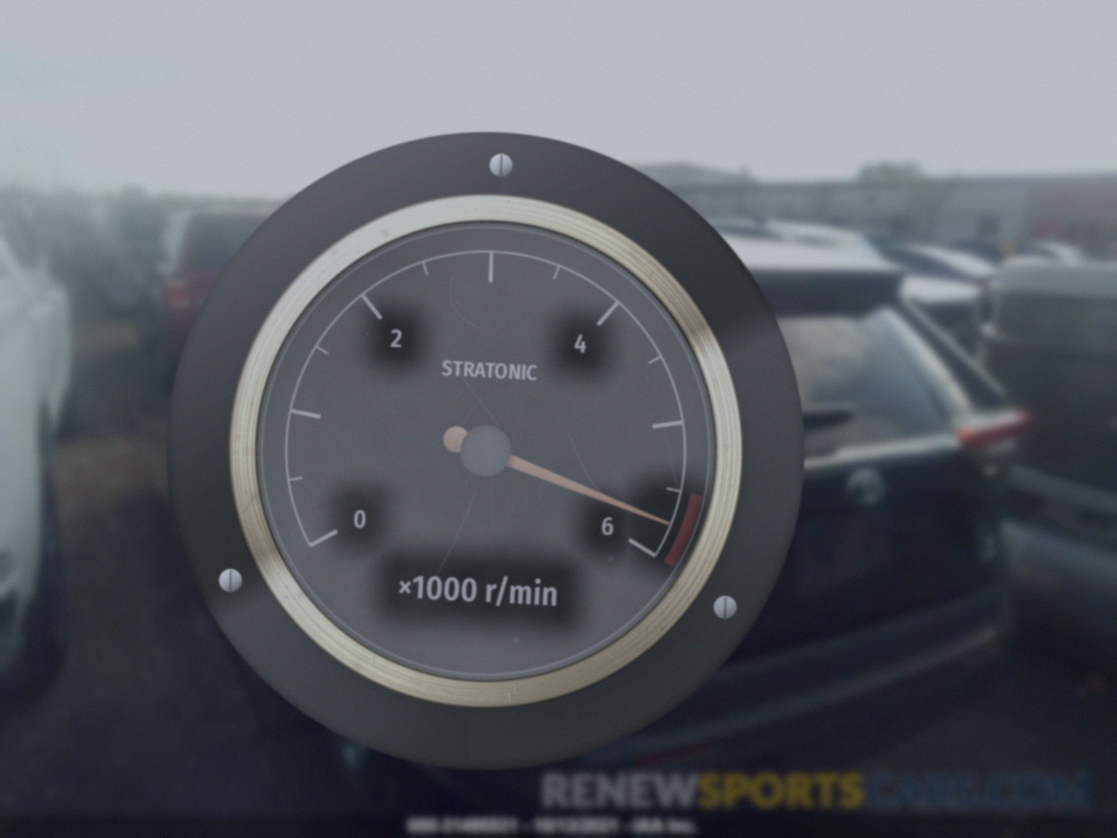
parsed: 5750 rpm
